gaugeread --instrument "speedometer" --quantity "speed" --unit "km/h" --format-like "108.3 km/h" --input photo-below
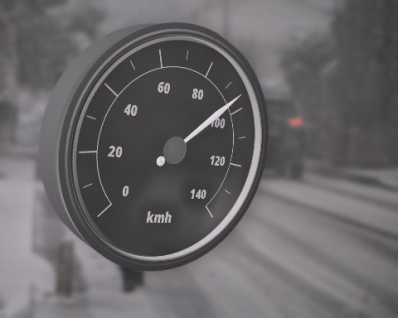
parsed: 95 km/h
